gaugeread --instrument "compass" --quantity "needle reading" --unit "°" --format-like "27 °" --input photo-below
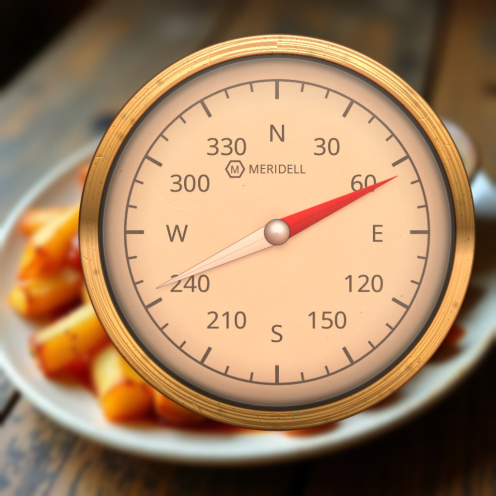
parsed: 65 °
